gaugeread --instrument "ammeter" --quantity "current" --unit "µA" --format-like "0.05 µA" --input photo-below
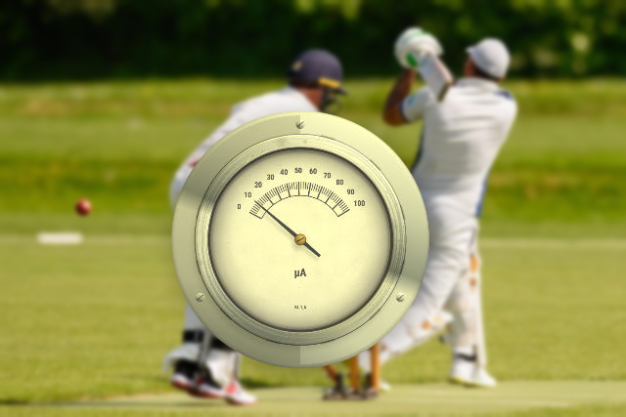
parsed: 10 µA
